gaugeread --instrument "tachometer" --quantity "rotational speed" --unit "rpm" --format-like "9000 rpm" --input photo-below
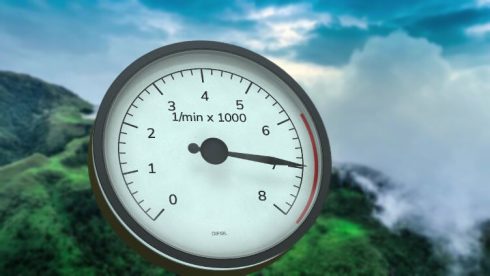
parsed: 7000 rpm
